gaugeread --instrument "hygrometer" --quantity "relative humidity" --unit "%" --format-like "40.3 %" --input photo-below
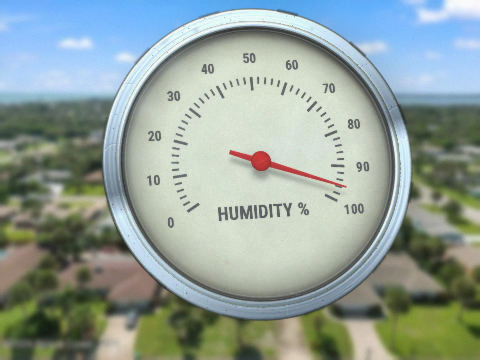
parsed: 96 %
